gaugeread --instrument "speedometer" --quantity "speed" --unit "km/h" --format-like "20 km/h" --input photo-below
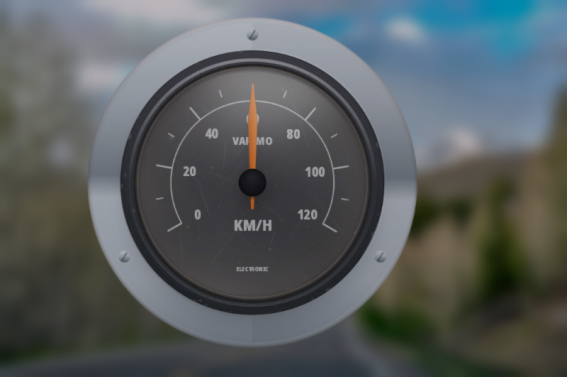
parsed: 60 km/h
